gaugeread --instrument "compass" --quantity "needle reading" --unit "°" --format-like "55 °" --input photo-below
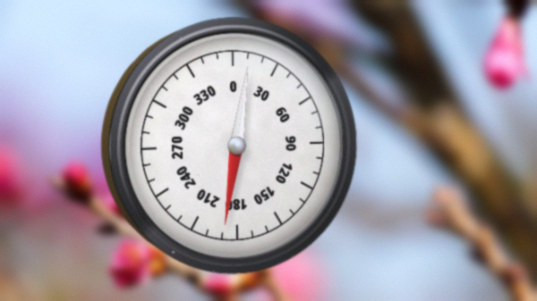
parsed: 190 °
